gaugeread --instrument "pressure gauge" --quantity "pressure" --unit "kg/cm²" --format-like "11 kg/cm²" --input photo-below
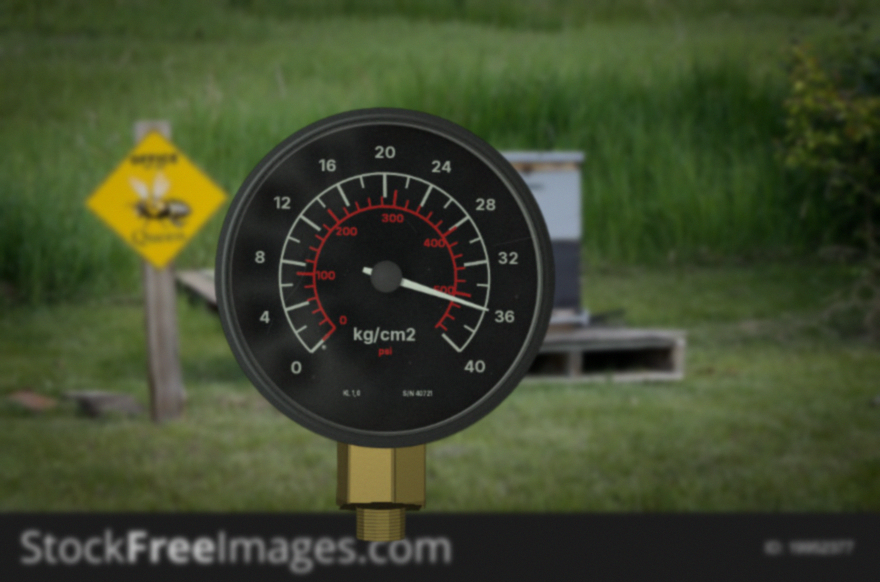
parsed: 36 kg/cm²
